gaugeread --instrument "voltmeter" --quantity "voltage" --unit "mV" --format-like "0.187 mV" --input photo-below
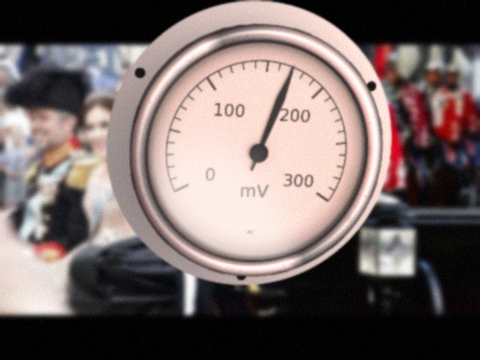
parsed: 170 mV
